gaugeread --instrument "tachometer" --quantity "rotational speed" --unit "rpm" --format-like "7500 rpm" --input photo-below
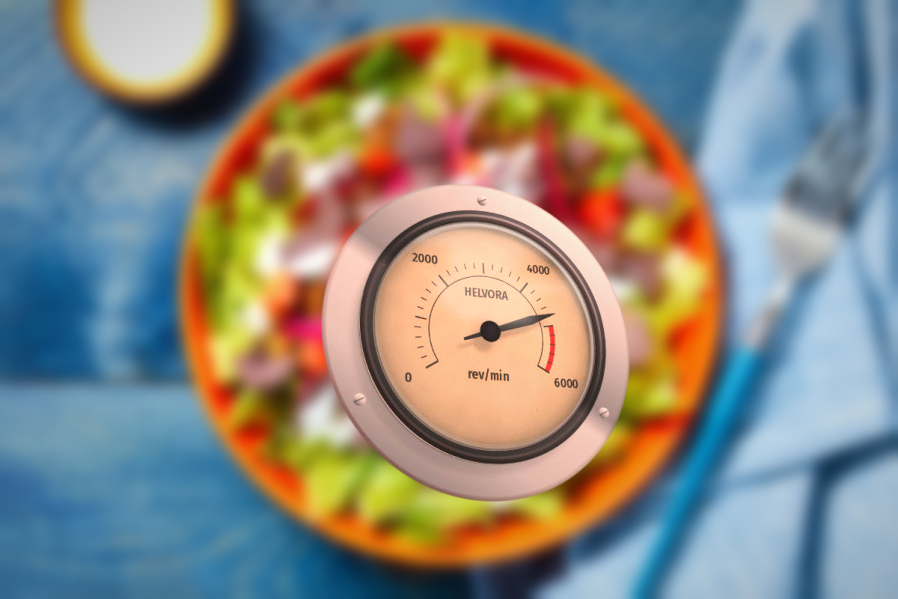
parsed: 4800 rpm
